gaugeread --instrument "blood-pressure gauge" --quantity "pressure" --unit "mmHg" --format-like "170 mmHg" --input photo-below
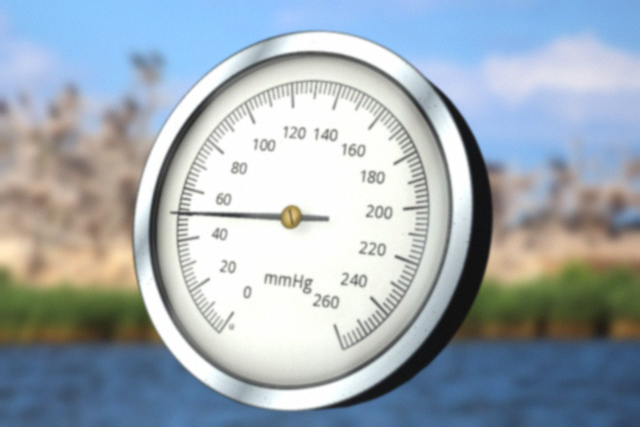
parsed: 50 mmHg
